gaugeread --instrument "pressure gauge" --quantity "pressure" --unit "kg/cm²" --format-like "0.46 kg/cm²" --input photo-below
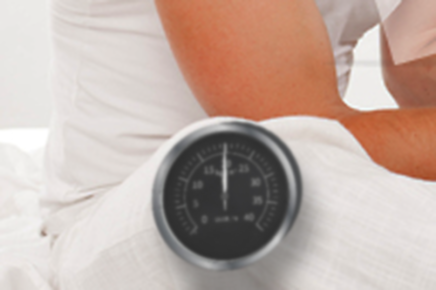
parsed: 20 kg/cm²
